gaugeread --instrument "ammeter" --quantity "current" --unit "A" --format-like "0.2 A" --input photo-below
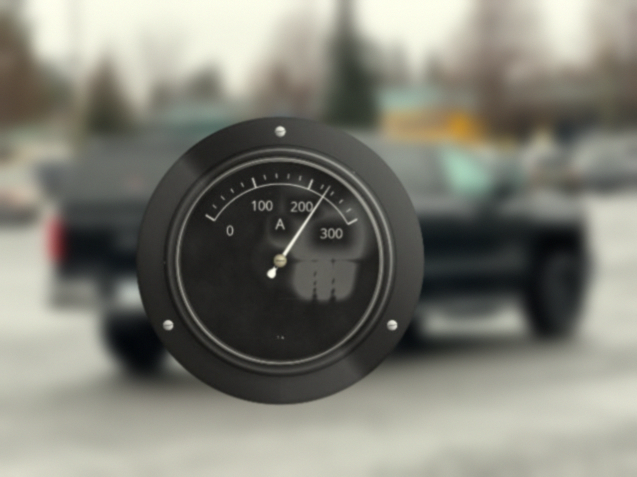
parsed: 230 A
